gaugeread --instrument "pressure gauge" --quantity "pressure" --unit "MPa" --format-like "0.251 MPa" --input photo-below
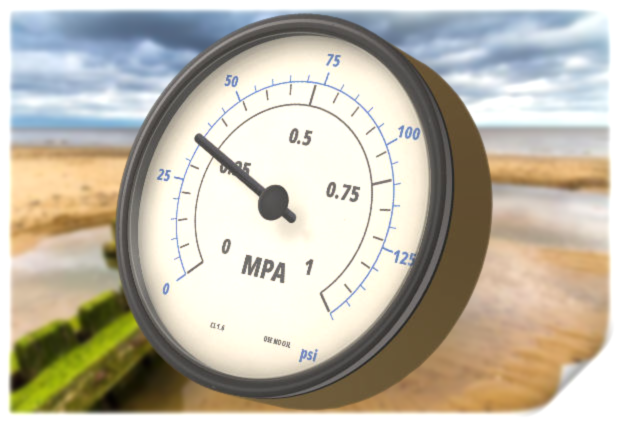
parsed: 0.25 MPa
